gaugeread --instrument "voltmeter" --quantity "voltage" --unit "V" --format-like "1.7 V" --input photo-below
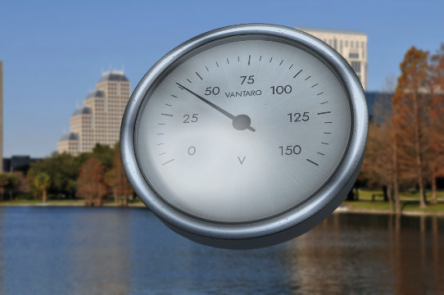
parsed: 40 V
